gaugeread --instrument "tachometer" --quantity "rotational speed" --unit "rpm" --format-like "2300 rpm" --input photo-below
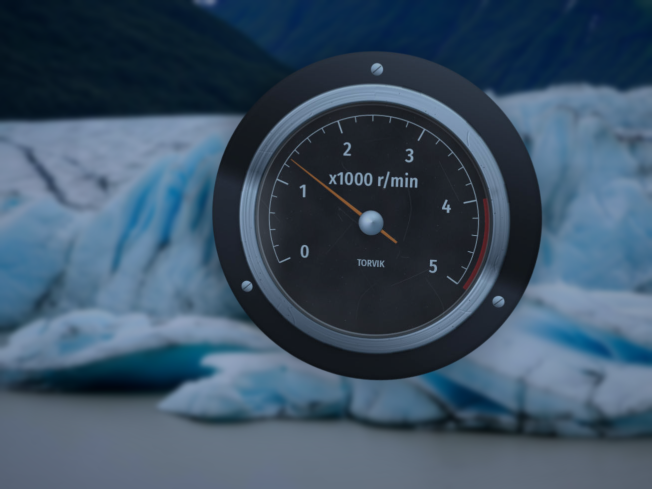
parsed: 1300 rpm
